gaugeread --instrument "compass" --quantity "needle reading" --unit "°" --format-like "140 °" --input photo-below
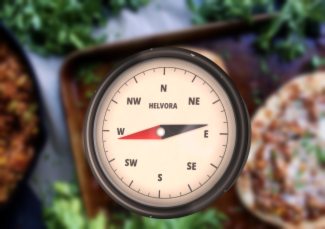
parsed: 260 °
